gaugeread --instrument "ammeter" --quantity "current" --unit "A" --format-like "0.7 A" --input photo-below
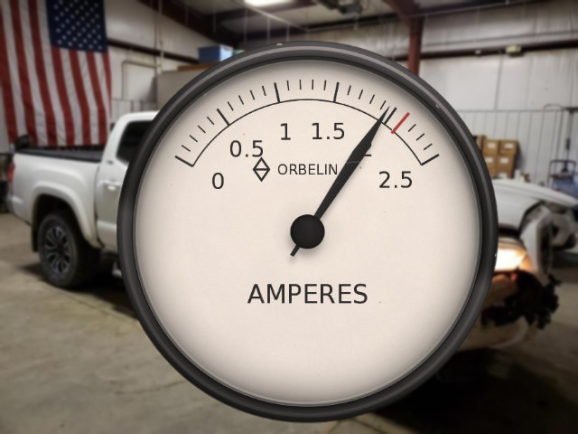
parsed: 1.95 A
